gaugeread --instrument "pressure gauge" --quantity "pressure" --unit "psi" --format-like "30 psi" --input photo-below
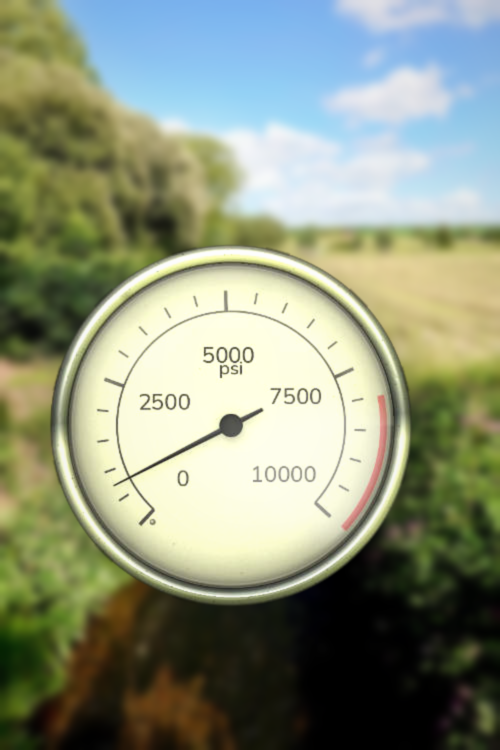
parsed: 750 psi
